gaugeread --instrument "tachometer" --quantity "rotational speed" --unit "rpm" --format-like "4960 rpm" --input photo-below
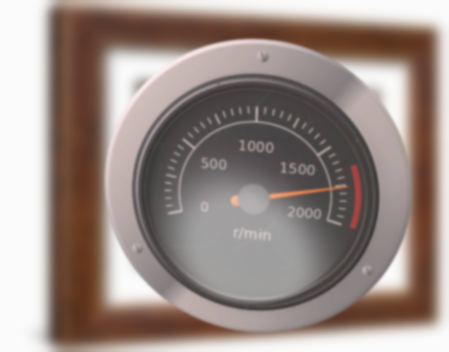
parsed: 1750 rpm
